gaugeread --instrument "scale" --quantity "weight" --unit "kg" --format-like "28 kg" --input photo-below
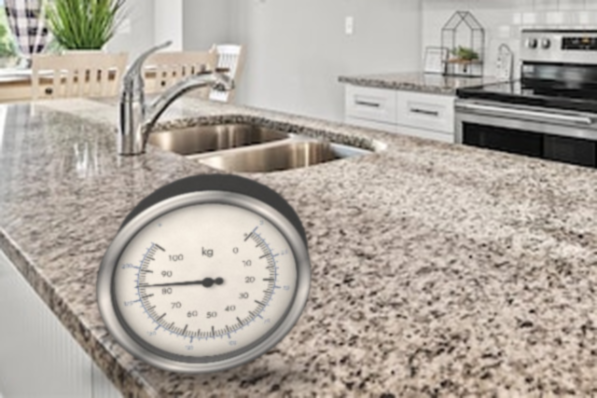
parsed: 85 kg
